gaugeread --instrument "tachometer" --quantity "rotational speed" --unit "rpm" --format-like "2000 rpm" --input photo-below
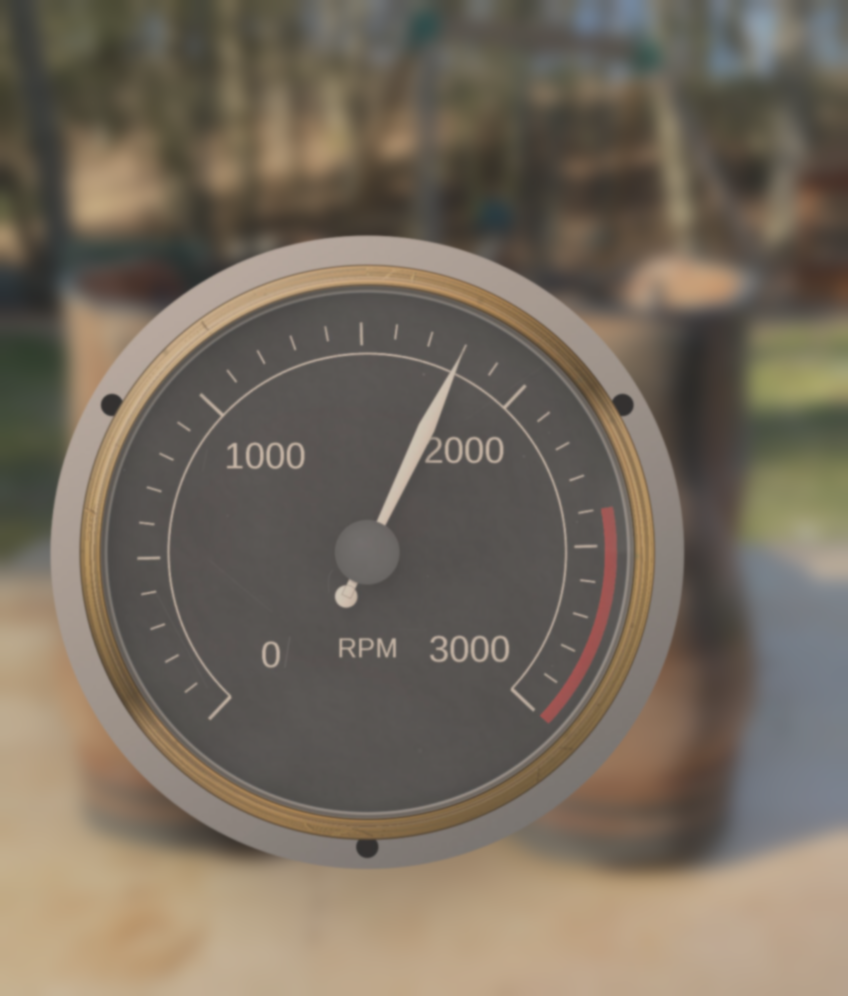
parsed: 1800 rpm
